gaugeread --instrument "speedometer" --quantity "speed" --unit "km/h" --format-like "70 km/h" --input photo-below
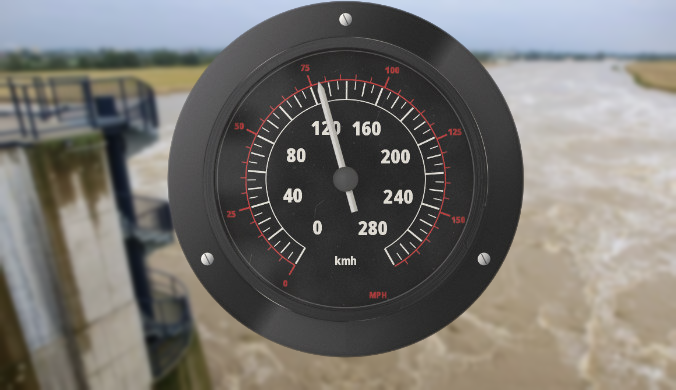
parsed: 125 km/h
